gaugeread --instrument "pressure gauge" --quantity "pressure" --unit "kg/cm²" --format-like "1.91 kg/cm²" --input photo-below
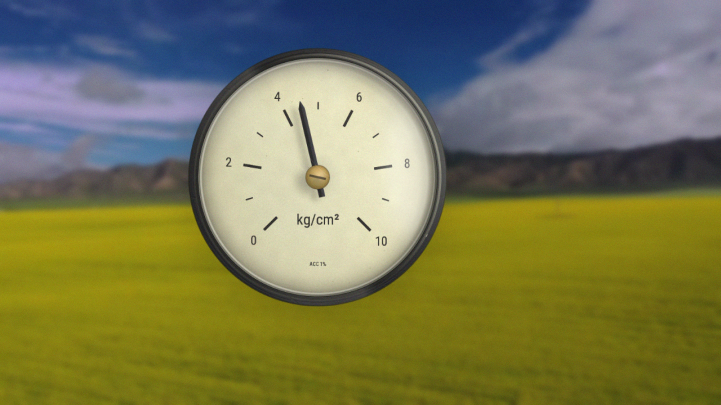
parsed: 4.5 kg/cm²
